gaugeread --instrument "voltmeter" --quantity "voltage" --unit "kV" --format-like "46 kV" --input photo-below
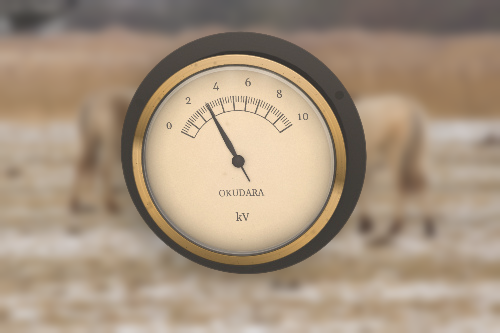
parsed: 3 kV
